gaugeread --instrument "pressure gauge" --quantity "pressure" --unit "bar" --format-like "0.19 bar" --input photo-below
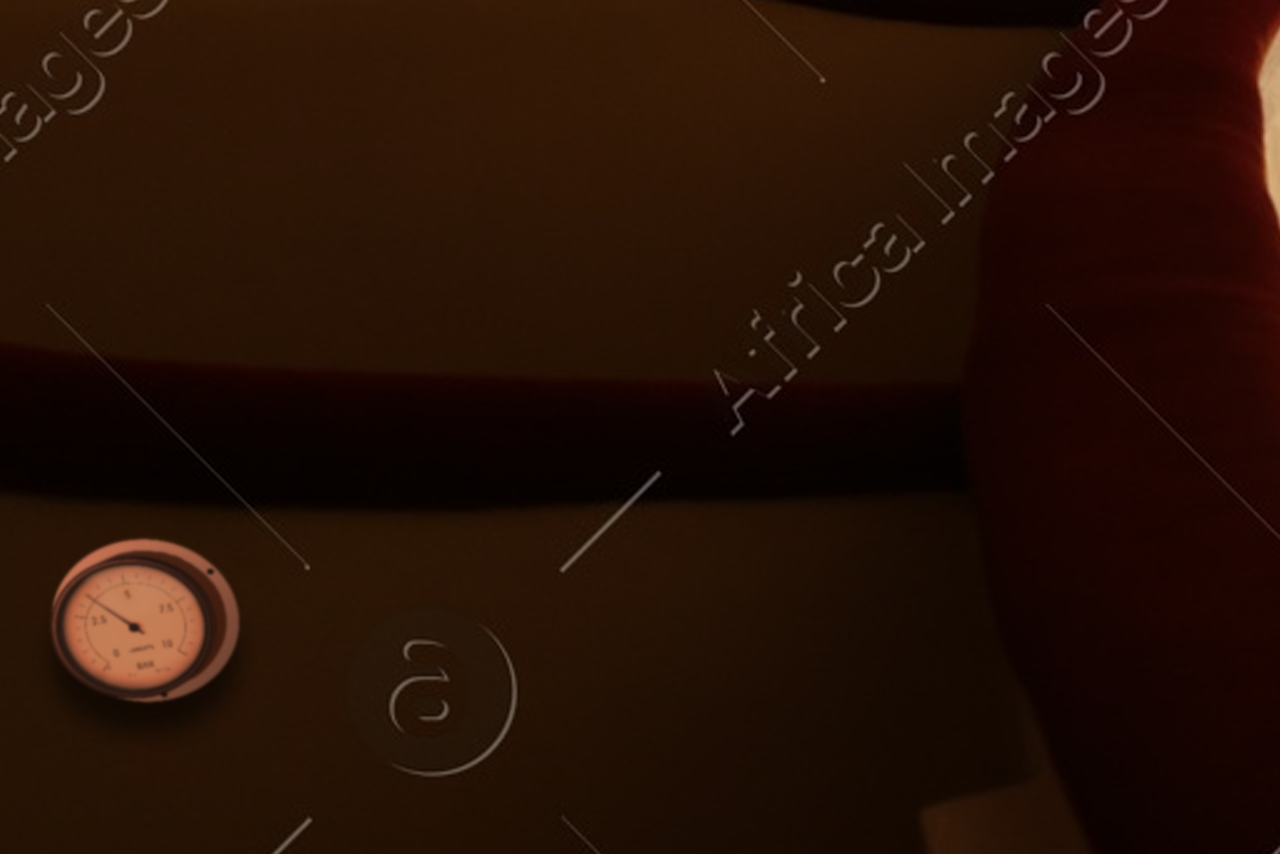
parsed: 3.5 bar
